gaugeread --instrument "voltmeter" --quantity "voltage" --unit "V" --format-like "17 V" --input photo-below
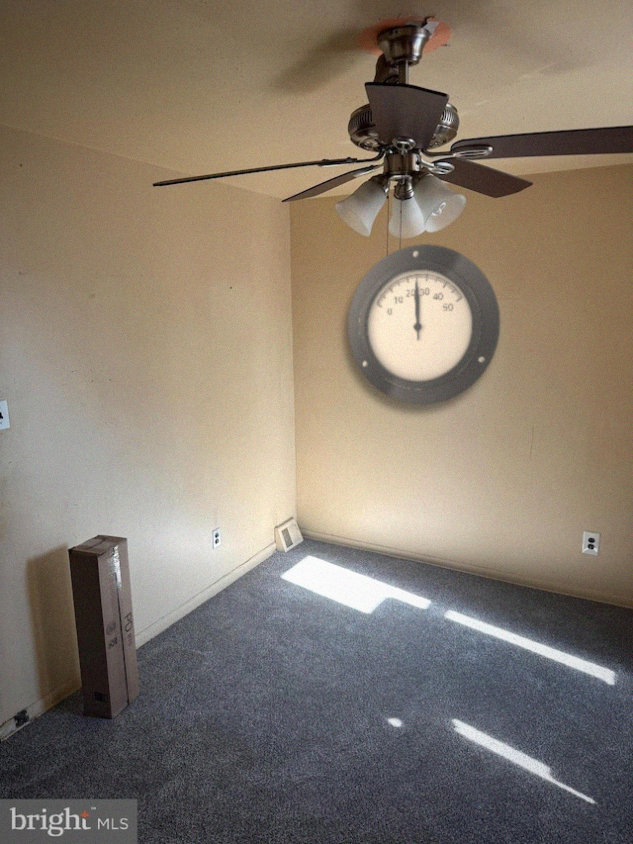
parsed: 25 V
